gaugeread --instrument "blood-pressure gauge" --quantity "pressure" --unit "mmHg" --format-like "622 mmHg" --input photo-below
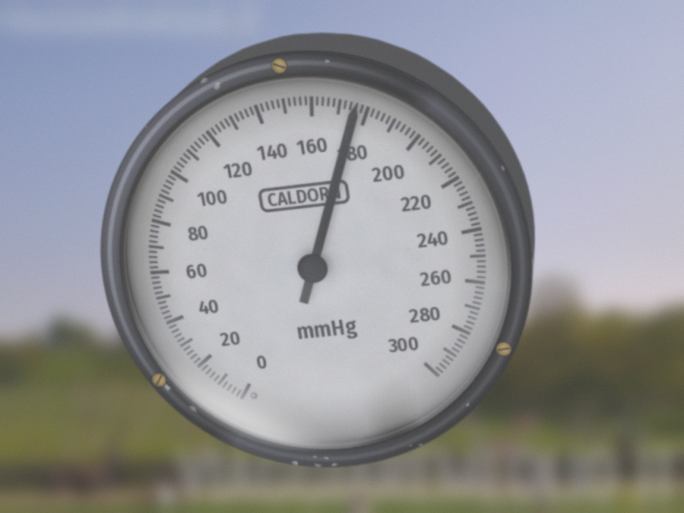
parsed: 176 mmHg
